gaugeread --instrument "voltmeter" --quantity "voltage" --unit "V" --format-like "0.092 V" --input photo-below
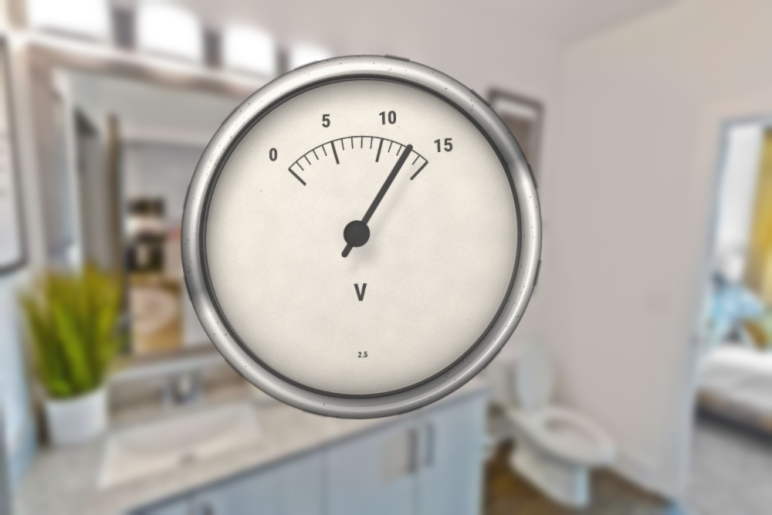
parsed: 13 V
